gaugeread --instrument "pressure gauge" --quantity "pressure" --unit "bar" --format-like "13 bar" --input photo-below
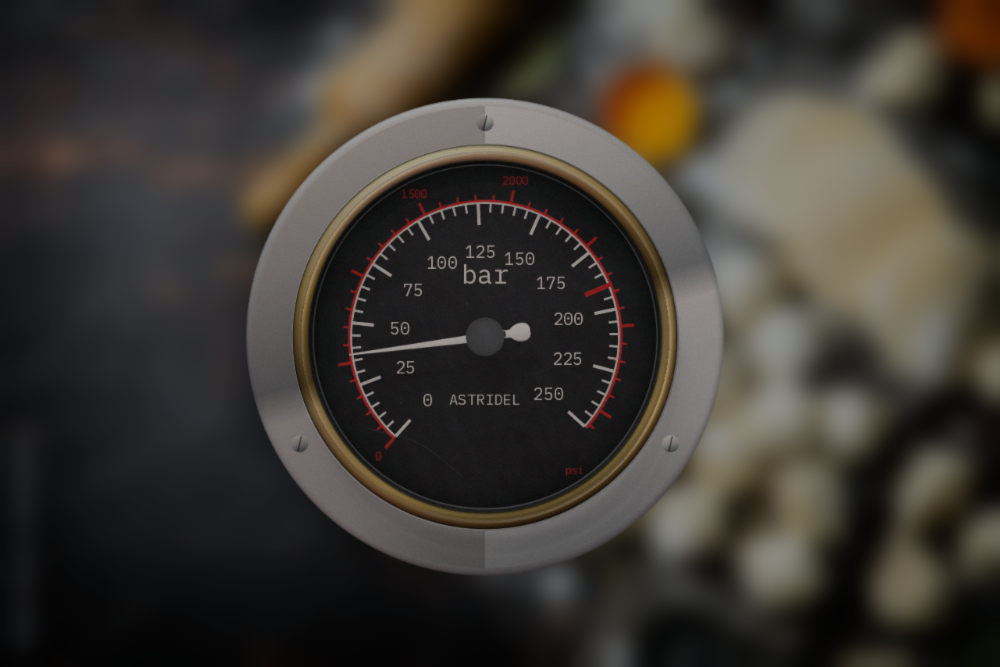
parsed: 37.5 bar
